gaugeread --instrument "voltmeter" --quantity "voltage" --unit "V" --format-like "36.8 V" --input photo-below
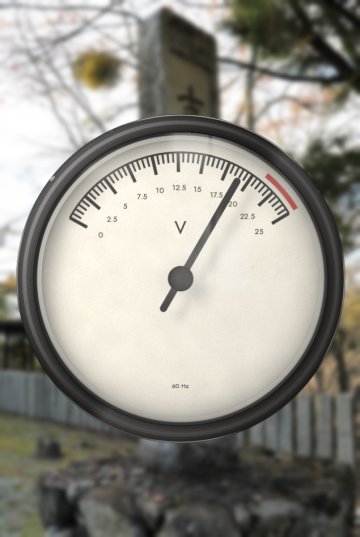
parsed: 19 V
